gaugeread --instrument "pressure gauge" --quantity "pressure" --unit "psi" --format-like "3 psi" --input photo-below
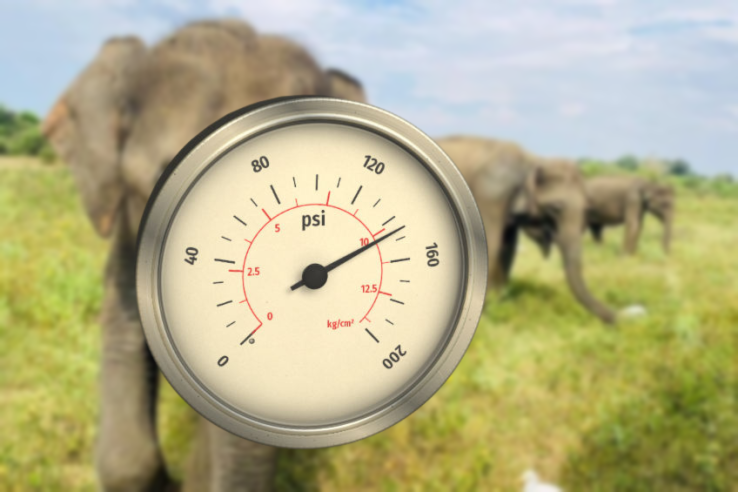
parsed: 145 psi
